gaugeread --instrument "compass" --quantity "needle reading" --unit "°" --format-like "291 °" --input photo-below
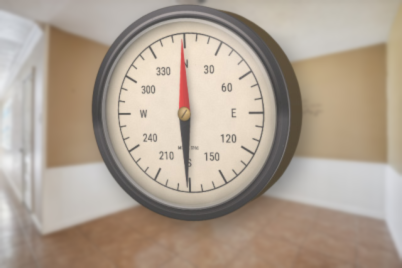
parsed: 0 °
